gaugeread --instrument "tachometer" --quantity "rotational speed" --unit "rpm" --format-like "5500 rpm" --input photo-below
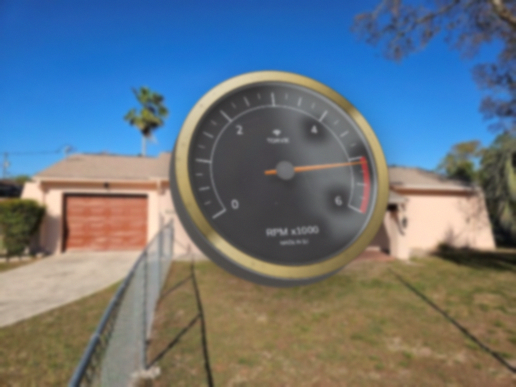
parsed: 5125 rpm
